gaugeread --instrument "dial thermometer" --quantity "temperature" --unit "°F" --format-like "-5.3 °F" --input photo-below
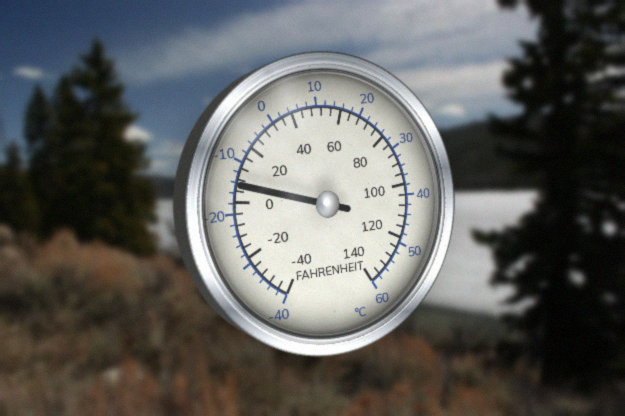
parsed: 6 °F
